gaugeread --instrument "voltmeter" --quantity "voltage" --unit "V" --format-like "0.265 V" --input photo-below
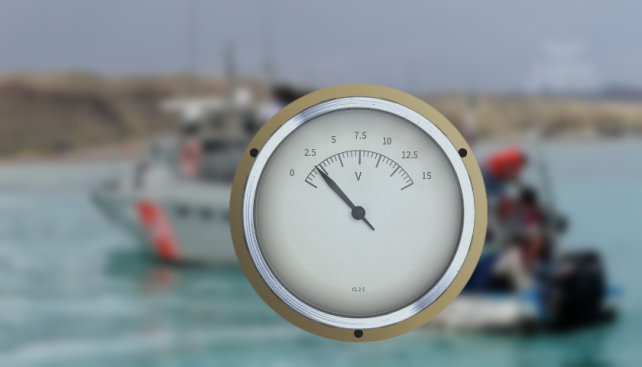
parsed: 2 V
